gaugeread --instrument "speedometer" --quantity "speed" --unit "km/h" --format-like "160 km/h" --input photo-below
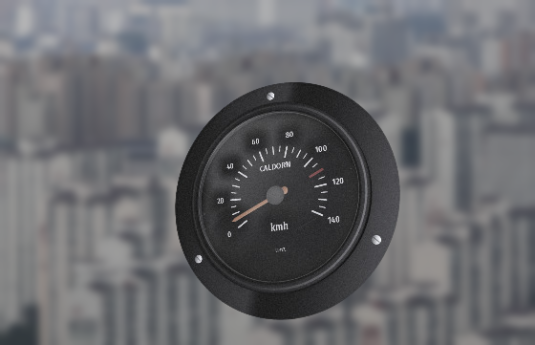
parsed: 5 km/h
